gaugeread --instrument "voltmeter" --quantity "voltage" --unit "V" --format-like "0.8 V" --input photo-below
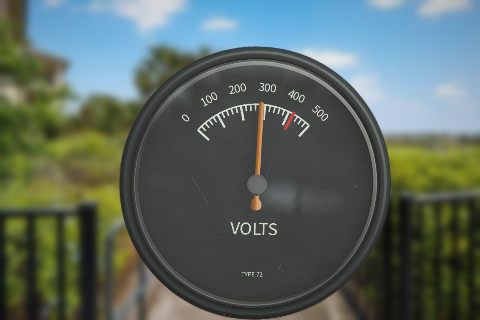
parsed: 280 V
